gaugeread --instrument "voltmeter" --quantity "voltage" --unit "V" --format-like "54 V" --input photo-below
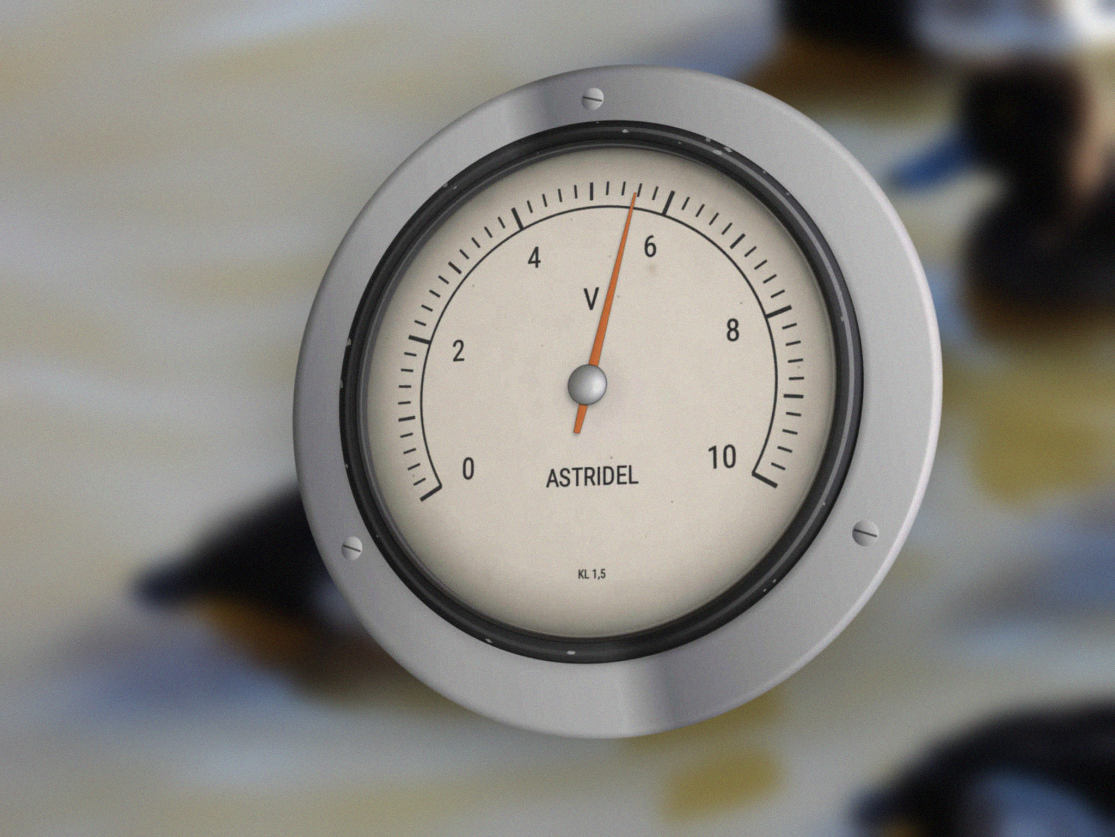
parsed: 5.6 V
